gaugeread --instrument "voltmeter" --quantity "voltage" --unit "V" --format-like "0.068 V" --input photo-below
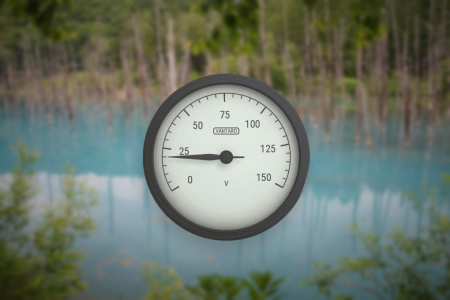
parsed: 20 V
